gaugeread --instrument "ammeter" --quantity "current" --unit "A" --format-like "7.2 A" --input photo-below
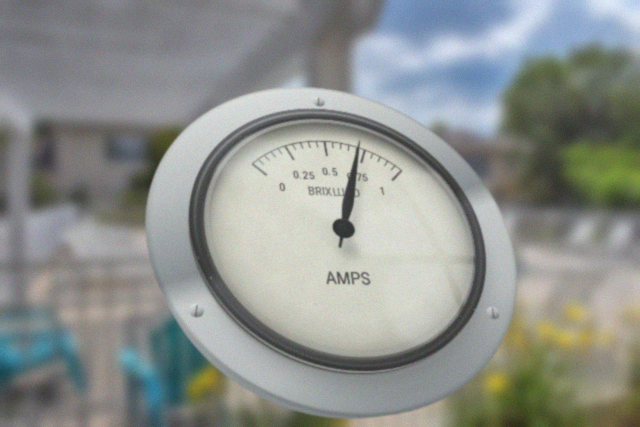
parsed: 0.7 A
